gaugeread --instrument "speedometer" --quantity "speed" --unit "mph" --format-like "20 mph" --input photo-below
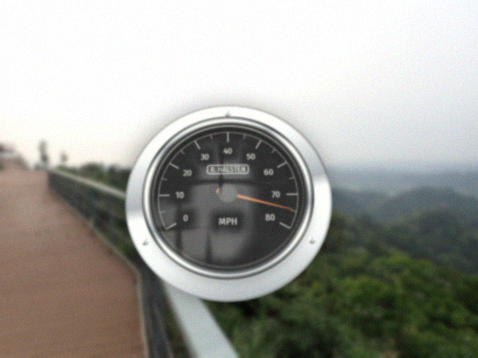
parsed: 75 mph
